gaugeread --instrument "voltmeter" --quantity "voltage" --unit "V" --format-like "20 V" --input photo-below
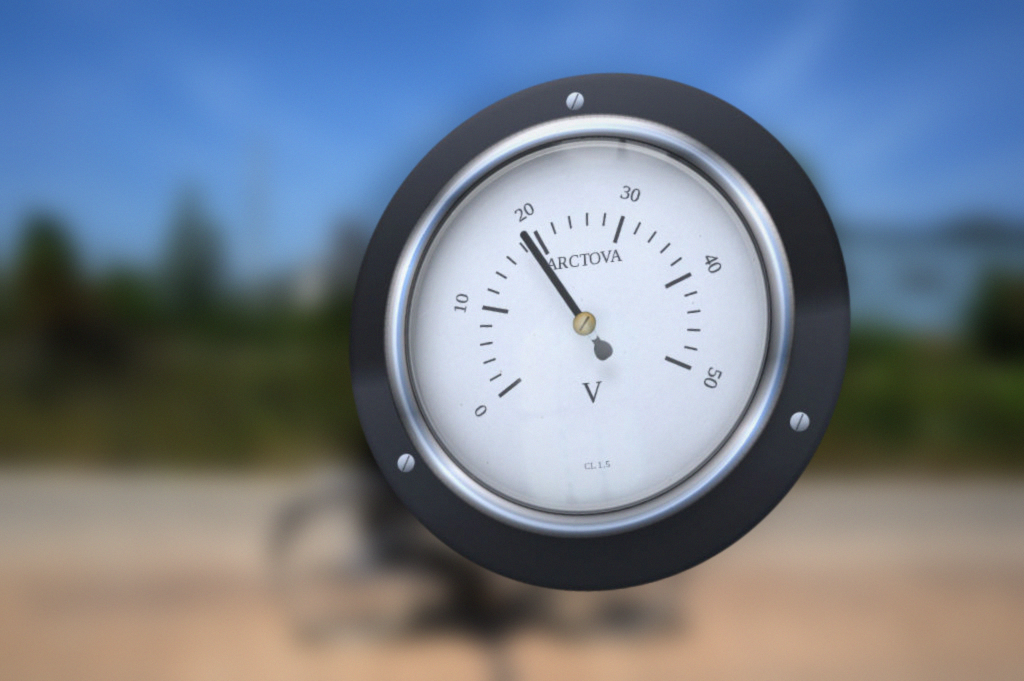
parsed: 19 V
